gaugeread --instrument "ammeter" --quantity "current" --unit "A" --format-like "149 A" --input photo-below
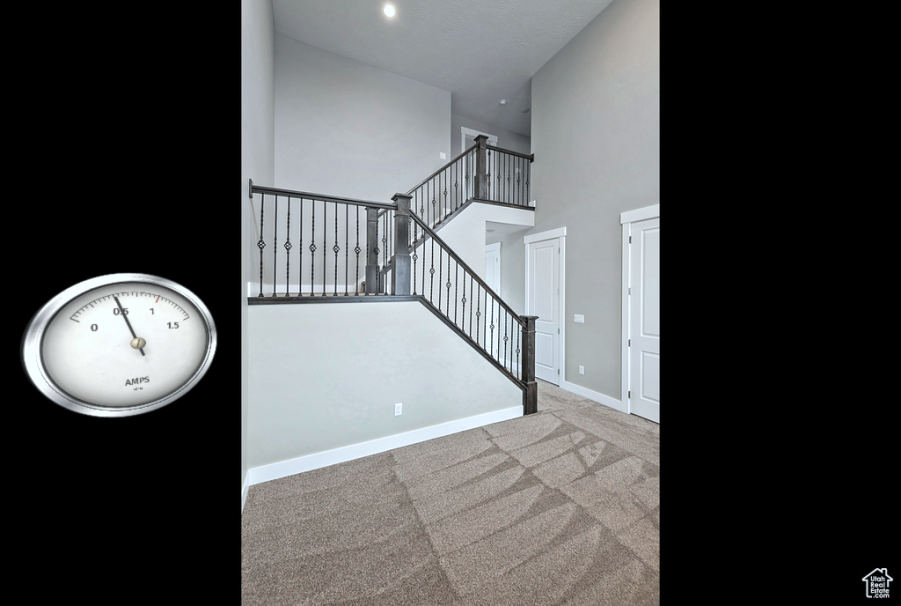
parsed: 0.5 A
